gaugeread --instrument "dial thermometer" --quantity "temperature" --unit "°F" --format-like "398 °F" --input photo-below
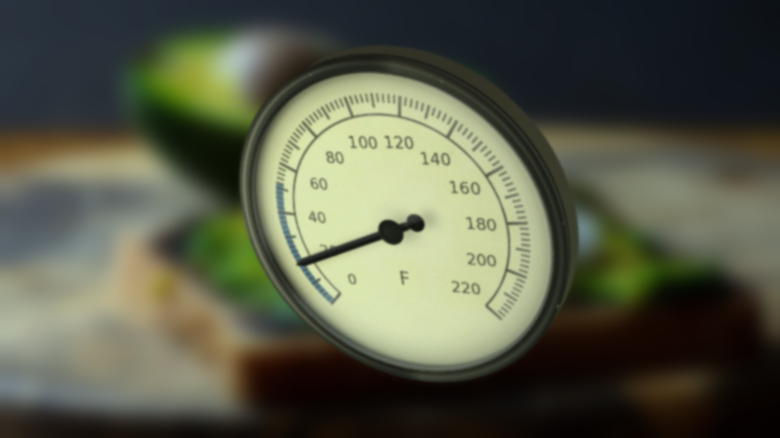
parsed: 20 °F
